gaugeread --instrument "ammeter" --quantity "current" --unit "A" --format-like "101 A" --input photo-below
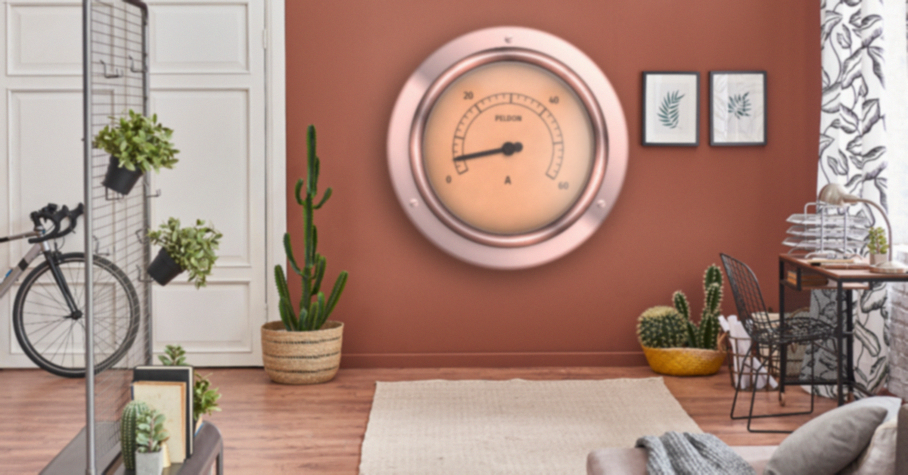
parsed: 4 A
